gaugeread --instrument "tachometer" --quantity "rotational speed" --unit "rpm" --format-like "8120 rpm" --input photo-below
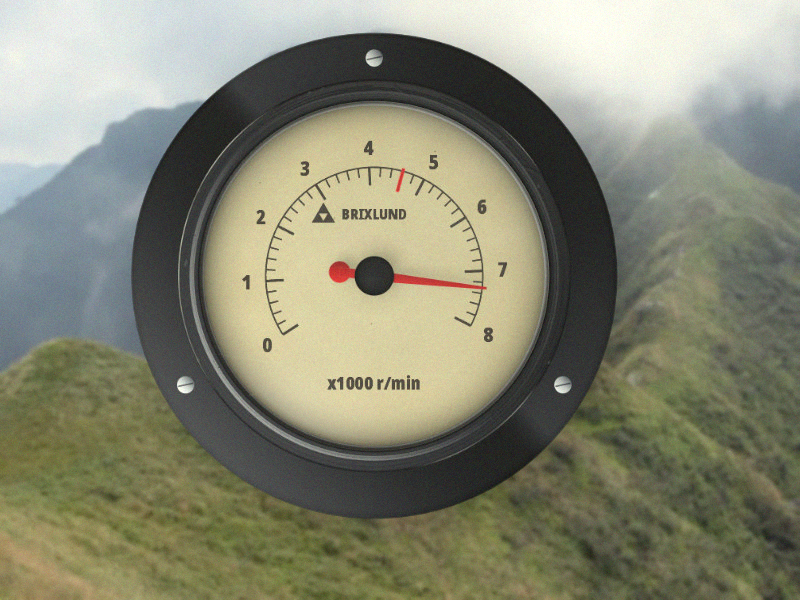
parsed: 7300 rpm
